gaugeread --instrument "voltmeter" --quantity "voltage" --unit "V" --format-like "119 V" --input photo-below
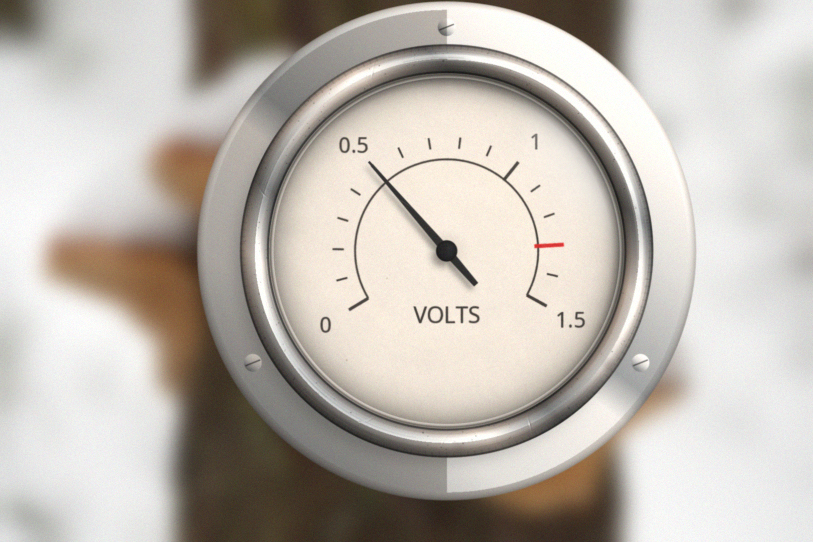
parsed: 0.5 V
